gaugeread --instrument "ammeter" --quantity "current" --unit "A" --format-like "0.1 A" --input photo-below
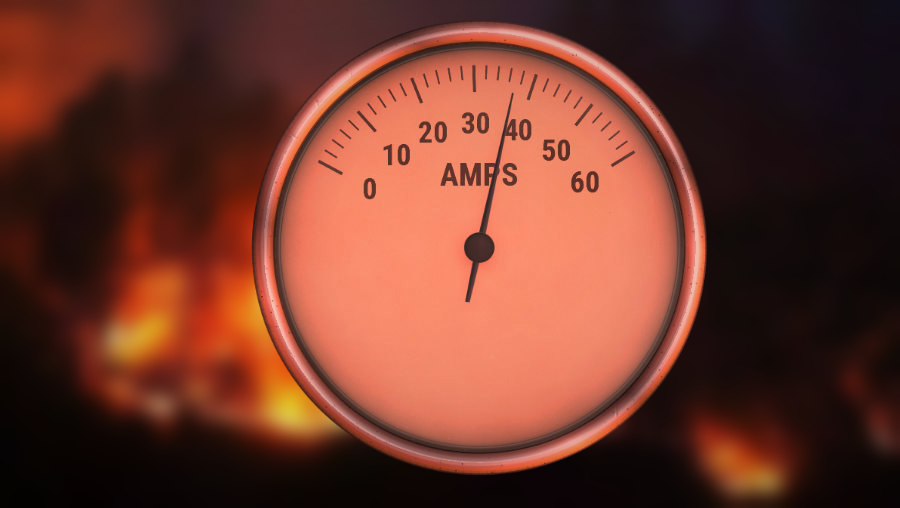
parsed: 37 A
